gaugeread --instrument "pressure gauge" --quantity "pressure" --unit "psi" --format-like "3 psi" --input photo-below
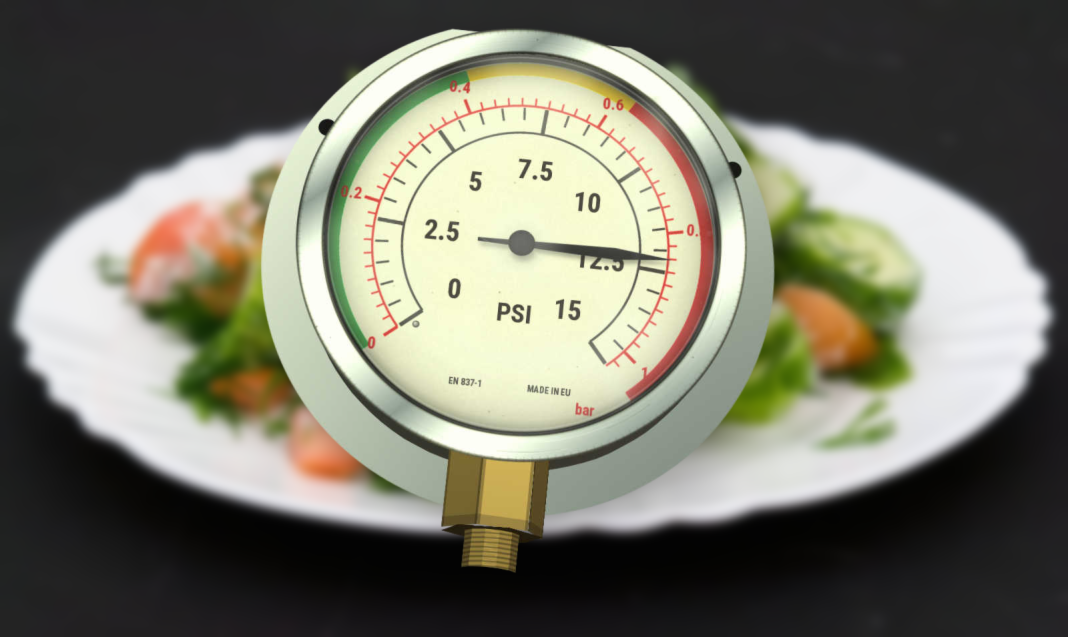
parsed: 12.25 psi
